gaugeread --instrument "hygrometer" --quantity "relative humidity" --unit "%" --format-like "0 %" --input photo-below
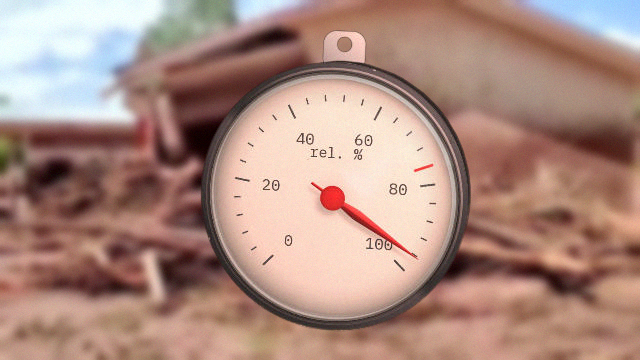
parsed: 96 %
